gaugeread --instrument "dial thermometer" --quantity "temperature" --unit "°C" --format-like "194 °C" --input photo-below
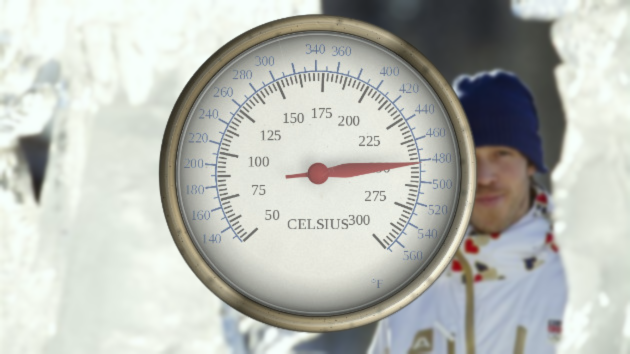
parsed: 250 °C
